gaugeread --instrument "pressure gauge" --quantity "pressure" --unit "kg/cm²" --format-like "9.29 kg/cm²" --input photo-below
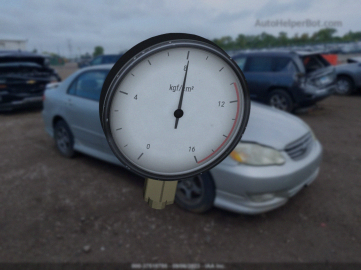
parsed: 8 kg/cm²
